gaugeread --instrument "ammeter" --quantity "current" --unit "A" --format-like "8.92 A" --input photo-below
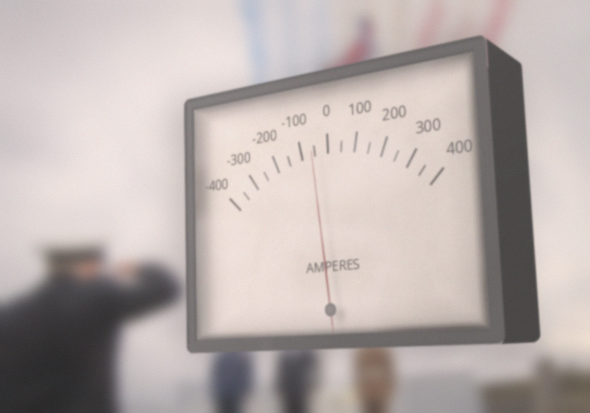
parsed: -50 A
